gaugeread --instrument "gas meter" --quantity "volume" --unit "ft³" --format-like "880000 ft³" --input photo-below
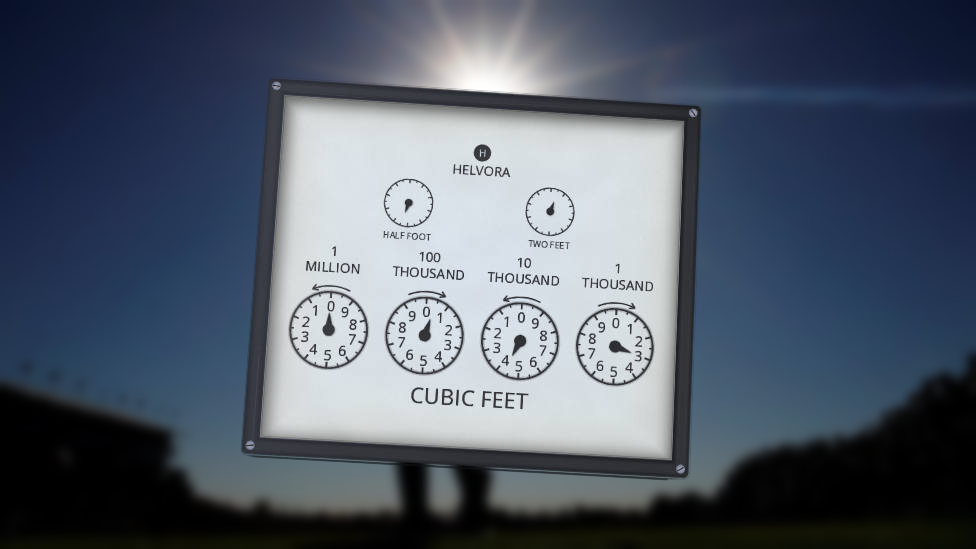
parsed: 4300 ft³
